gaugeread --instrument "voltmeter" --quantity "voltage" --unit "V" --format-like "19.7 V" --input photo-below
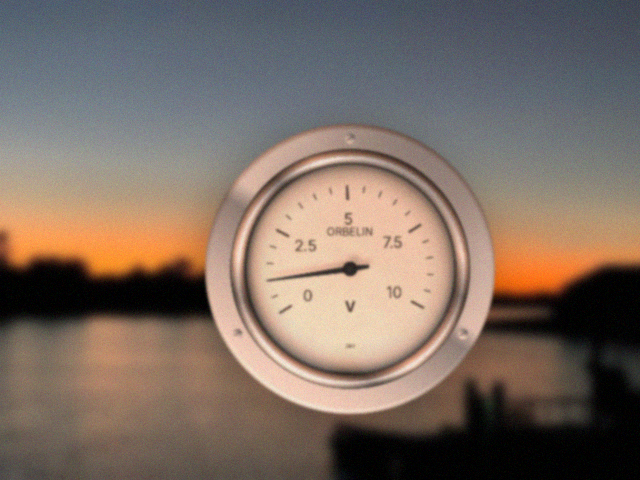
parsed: 1 V
